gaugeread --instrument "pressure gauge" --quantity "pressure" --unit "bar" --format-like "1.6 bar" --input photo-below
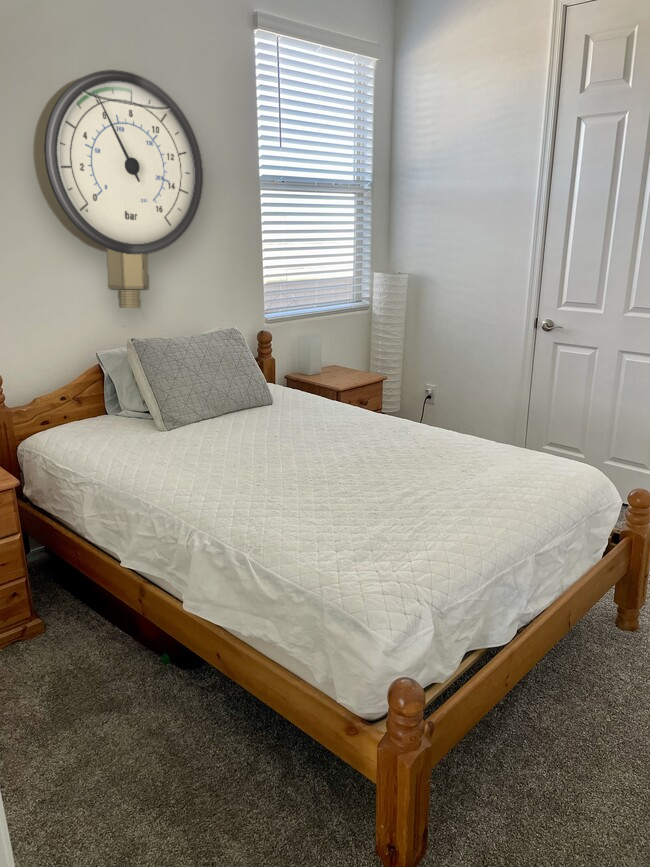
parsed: 6 bar
